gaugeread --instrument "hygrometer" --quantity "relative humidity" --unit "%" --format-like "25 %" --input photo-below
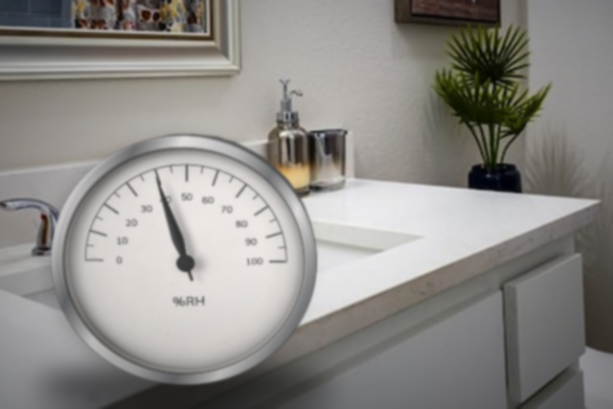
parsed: 40 %
